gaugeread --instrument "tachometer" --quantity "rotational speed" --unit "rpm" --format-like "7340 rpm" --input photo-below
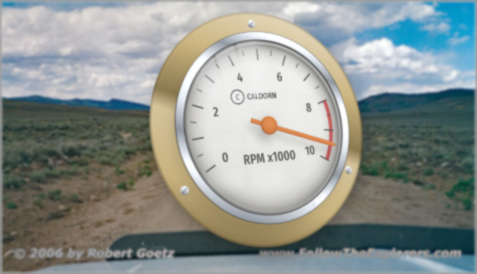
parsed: 9500 rpm
